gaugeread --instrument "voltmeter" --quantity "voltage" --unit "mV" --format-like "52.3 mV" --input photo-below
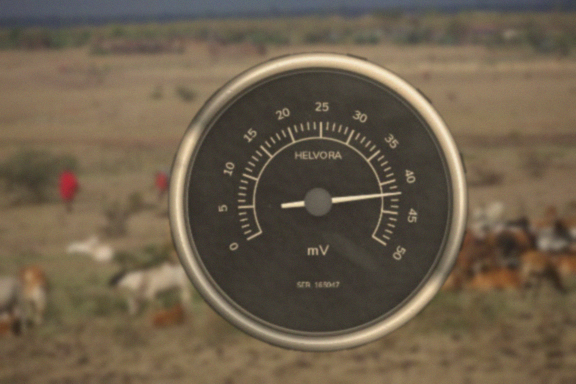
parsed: 42 mV
